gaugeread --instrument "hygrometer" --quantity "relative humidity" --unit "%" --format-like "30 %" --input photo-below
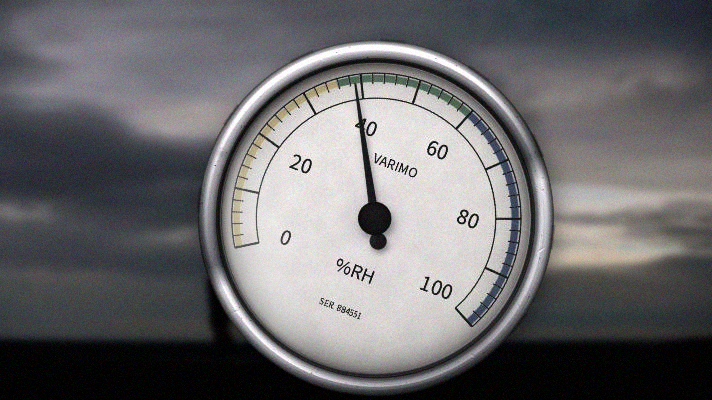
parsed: 39 %
